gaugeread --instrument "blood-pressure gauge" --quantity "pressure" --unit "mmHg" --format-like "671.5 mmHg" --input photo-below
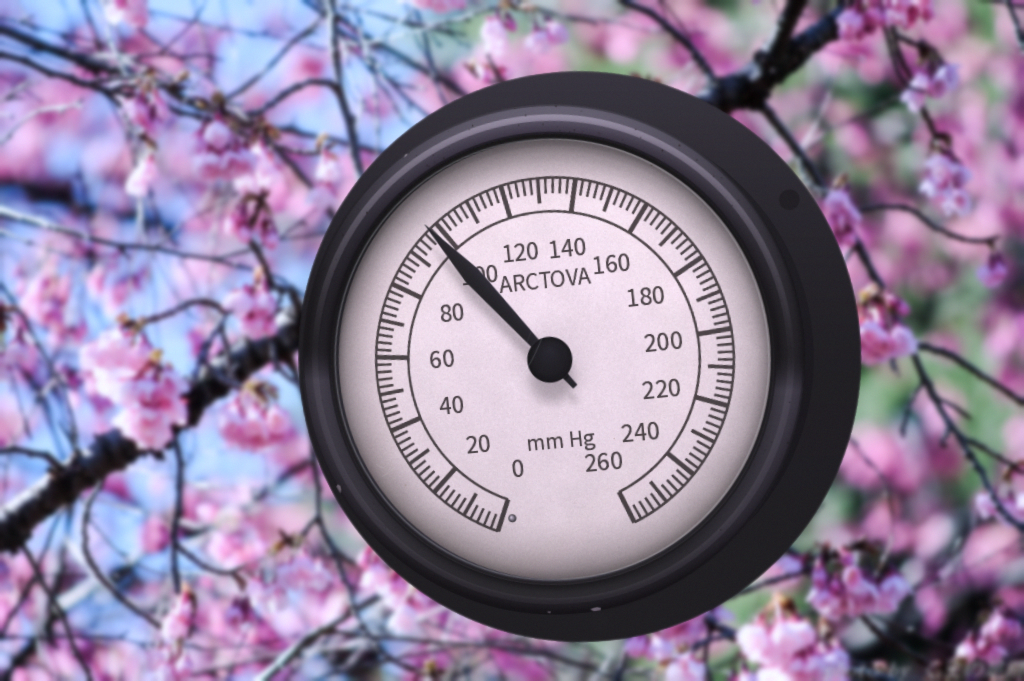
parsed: 98 mmHg
